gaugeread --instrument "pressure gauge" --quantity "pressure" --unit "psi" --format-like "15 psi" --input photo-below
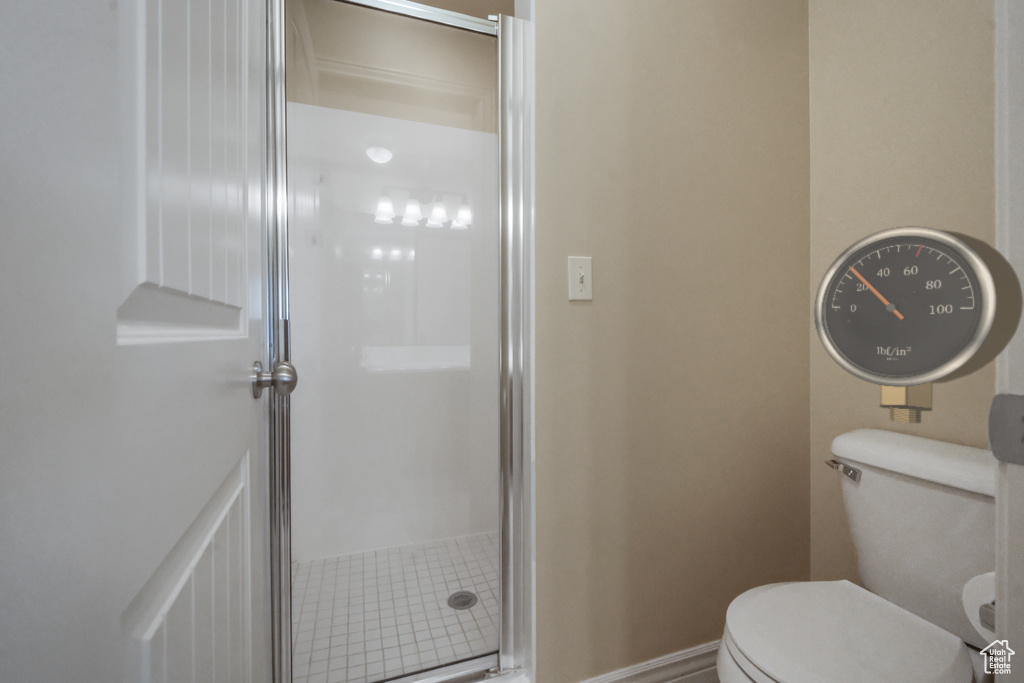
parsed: 25 psi
